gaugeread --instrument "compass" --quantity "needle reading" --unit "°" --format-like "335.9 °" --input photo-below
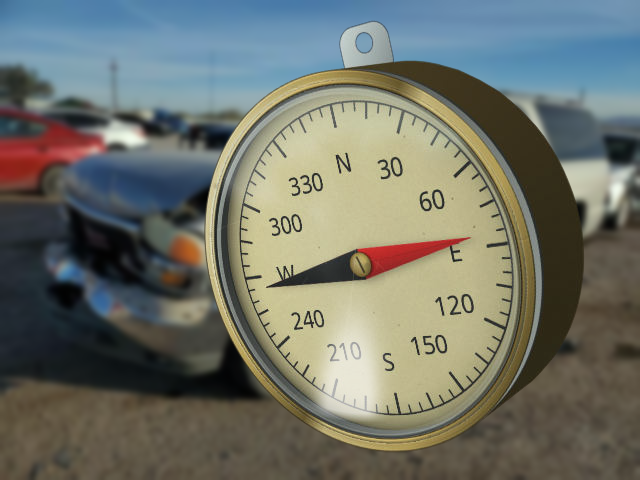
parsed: 85 °
